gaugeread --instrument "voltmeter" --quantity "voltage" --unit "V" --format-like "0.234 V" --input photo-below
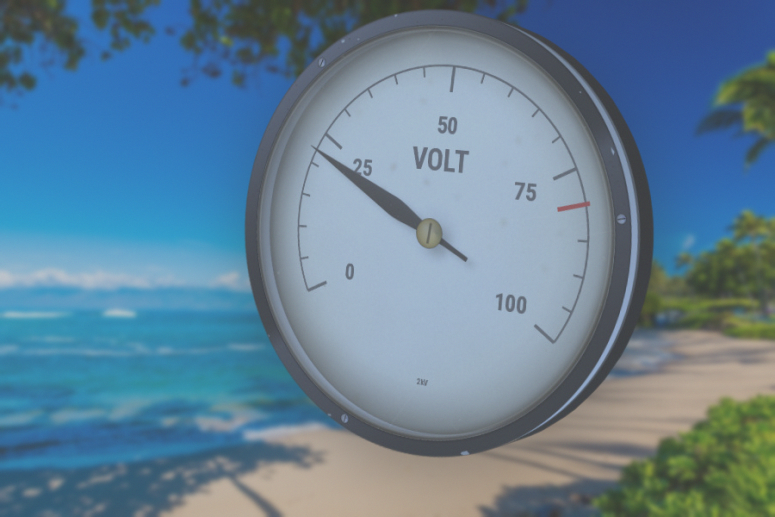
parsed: 22.5 V
